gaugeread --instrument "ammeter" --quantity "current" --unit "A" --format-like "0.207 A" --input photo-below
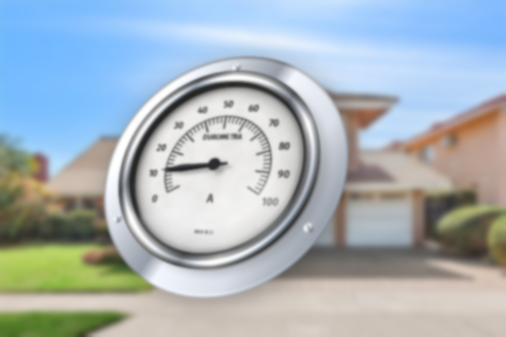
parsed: 10 A
